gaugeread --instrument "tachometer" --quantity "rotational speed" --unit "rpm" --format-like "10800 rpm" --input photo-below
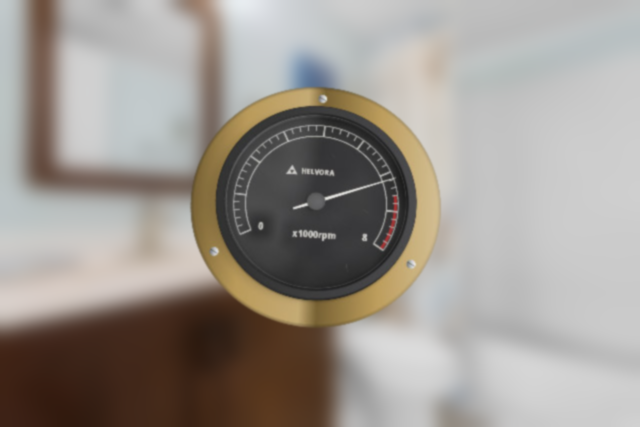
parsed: 6200 rpm
